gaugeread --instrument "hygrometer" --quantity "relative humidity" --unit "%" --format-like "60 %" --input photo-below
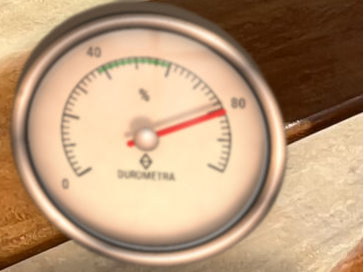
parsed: 80 %
